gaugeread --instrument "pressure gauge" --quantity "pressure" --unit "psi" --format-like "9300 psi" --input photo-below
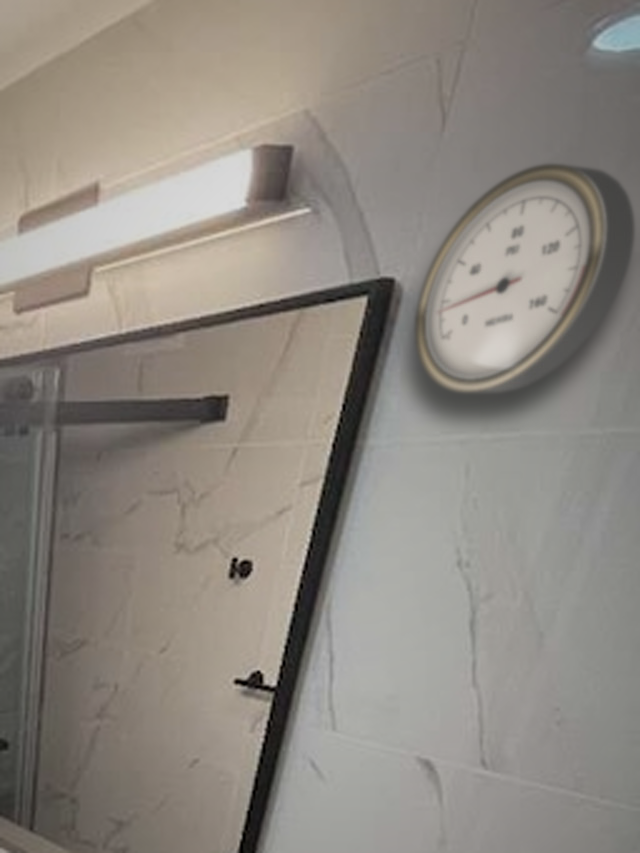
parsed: 15 psi
